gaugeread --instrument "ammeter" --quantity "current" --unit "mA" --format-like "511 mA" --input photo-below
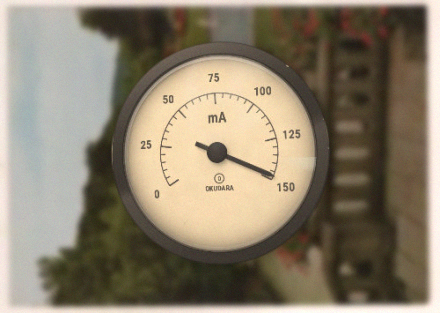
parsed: 147.5 mA
